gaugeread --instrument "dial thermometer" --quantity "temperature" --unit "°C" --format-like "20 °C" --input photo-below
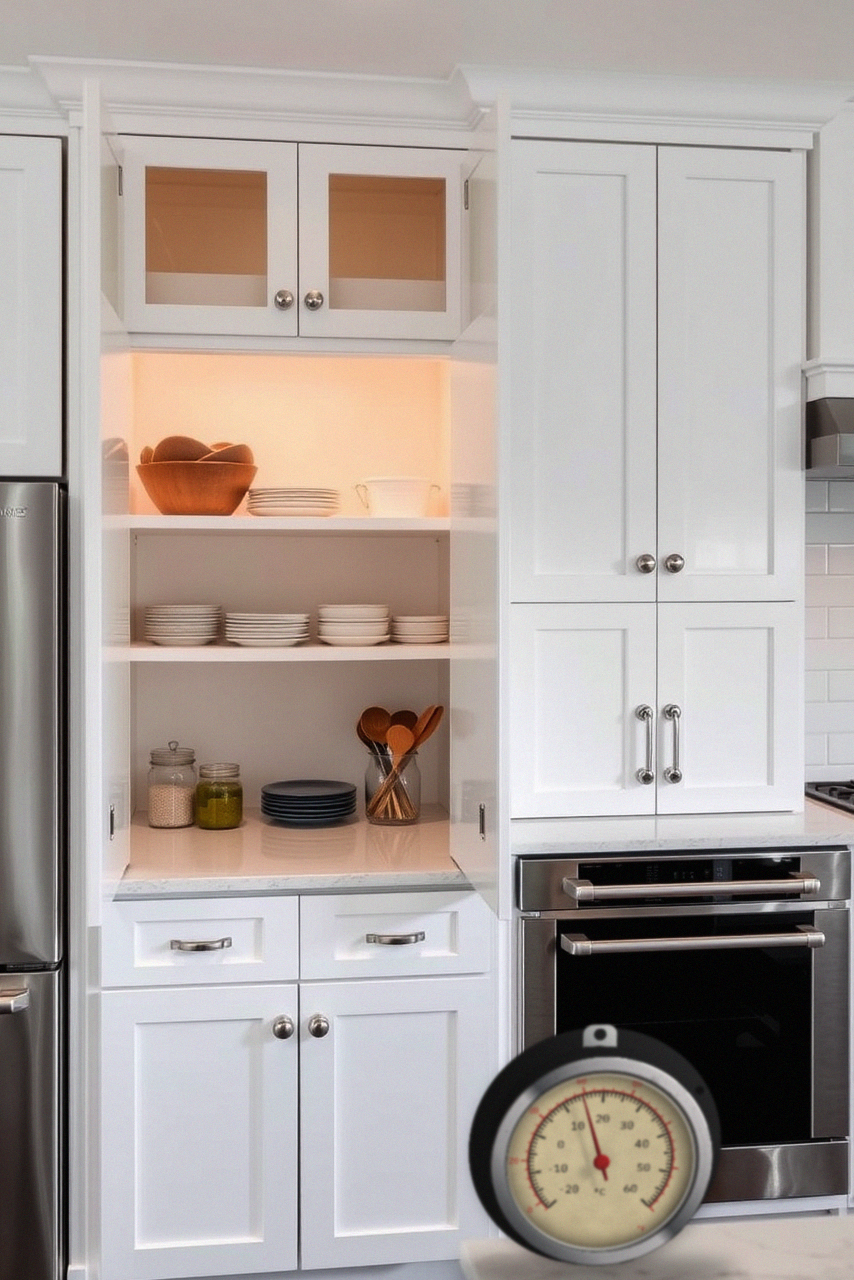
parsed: 15 °C
